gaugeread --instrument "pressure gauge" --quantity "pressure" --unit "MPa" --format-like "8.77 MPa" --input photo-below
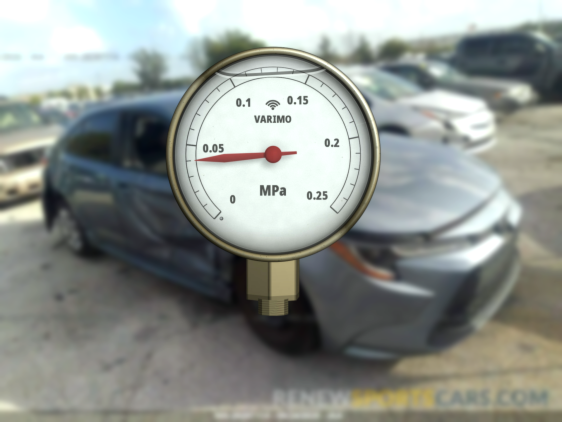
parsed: 0.04 MPa
